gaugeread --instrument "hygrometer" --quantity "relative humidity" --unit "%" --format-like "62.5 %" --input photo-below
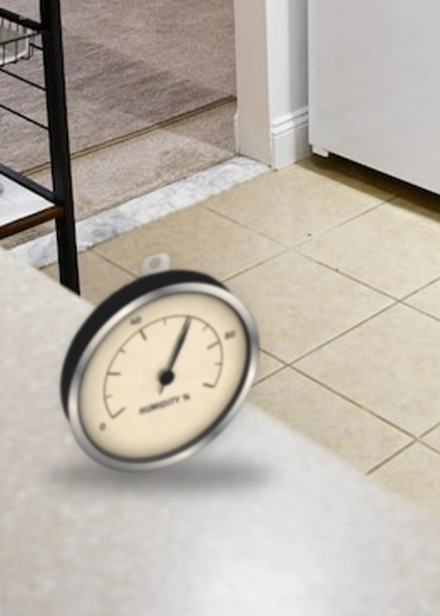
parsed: 60 %
